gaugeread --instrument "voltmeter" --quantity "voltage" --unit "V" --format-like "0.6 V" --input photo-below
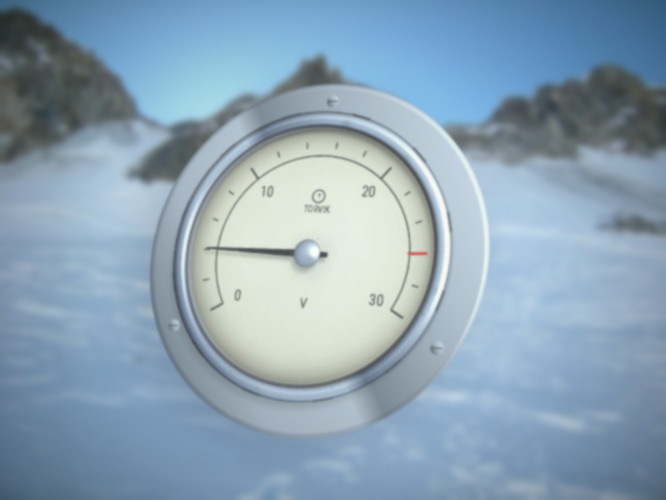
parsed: 4 V
